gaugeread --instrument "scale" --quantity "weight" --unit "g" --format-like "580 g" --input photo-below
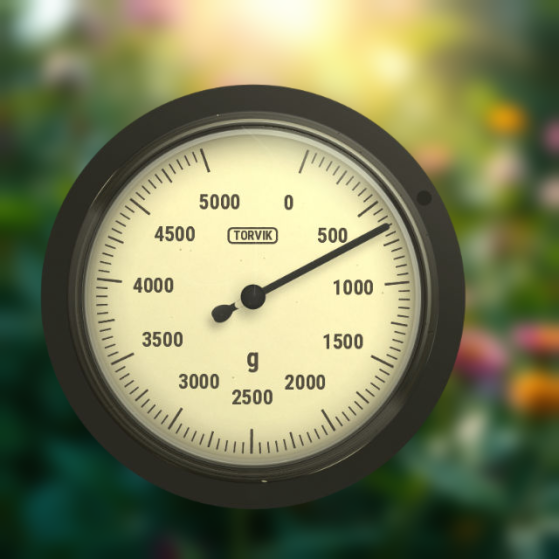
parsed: 650 g
